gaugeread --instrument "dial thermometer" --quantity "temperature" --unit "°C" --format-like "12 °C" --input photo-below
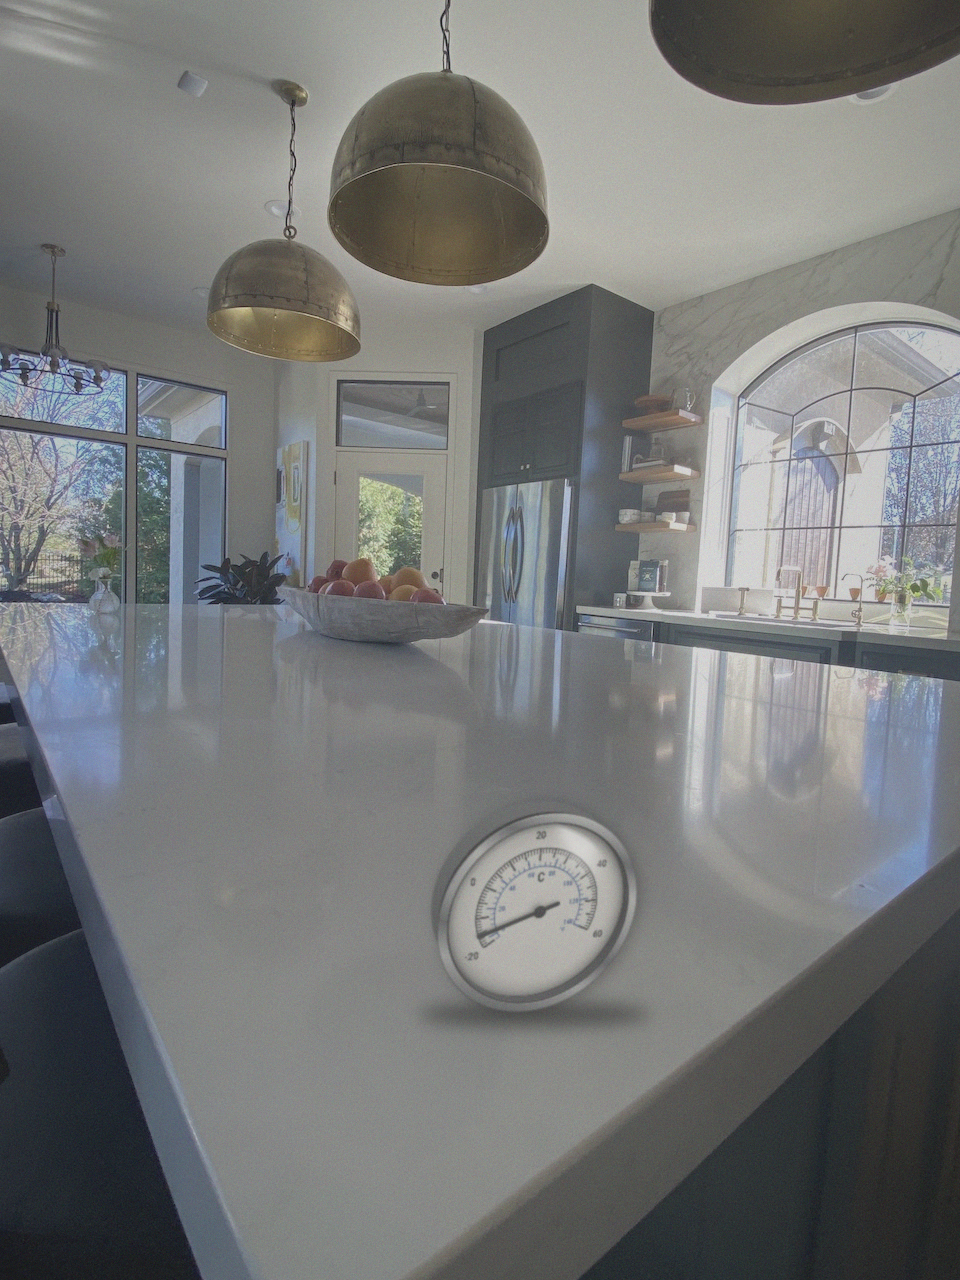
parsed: -15 °C
